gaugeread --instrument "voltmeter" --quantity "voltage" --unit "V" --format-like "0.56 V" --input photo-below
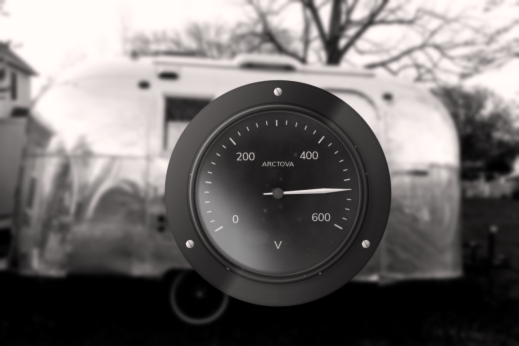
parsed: 520 V
